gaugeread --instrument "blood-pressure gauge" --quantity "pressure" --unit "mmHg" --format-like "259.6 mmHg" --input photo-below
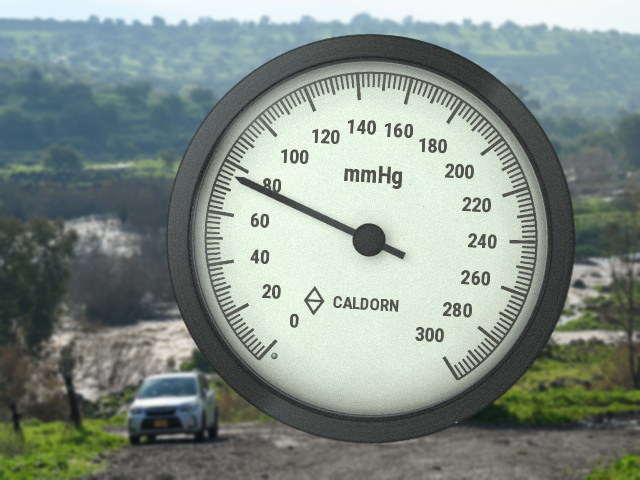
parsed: 76 mmHg
